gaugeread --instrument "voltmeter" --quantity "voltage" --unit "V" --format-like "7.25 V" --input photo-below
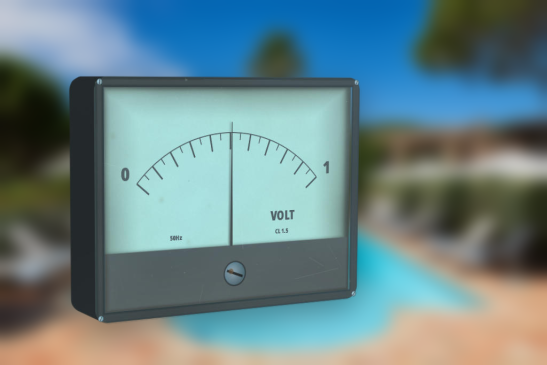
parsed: 0.5 V
